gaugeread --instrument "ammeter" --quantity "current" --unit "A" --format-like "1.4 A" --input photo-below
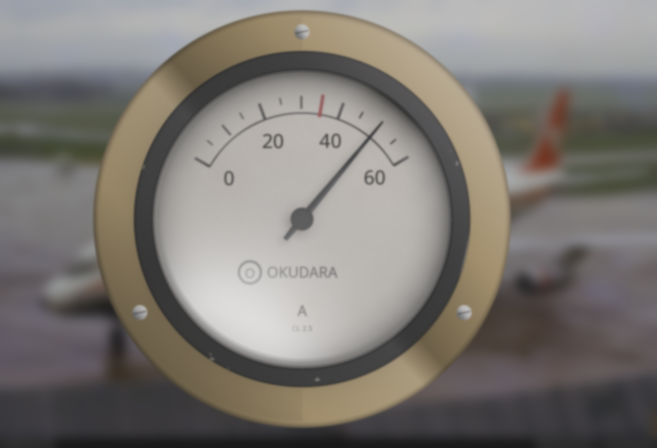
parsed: 50 A
